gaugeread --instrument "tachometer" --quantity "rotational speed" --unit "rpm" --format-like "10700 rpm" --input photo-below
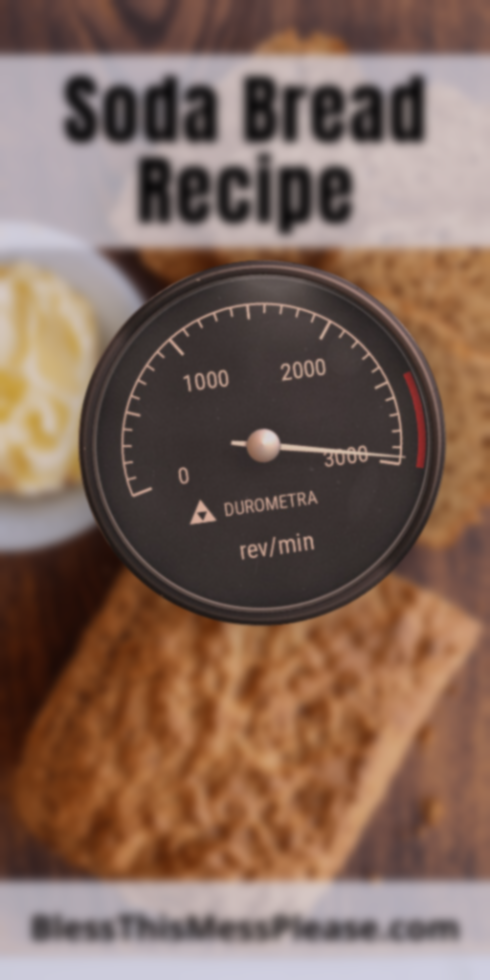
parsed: 2950 rpm
